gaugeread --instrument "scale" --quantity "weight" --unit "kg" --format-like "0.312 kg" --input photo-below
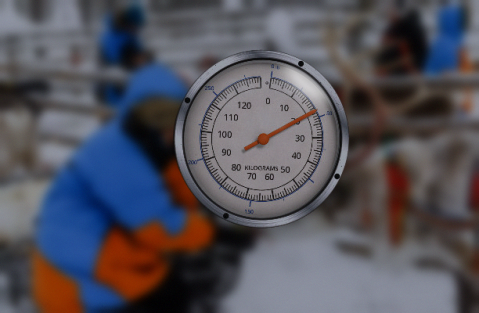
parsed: 20 kg
